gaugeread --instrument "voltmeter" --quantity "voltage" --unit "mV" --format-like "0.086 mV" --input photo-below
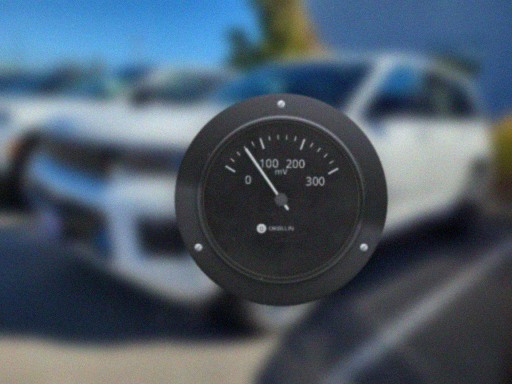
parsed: 60 mV
